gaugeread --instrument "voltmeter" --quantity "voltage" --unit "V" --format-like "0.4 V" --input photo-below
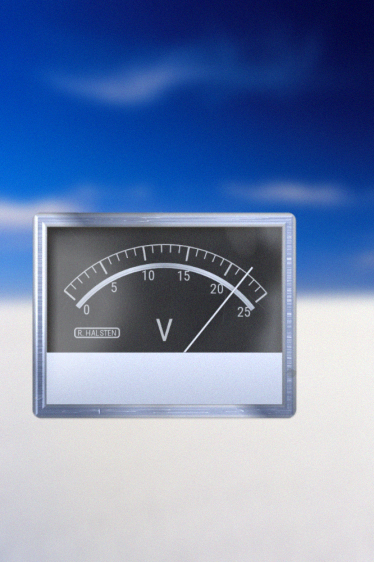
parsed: 22 V
